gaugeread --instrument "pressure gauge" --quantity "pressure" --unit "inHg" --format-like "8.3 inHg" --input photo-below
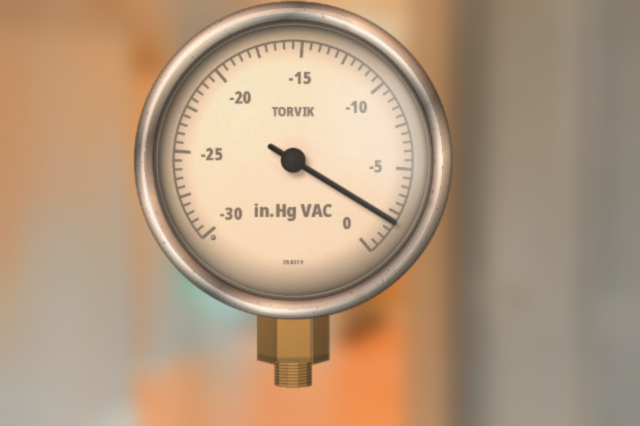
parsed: -2 inHg
